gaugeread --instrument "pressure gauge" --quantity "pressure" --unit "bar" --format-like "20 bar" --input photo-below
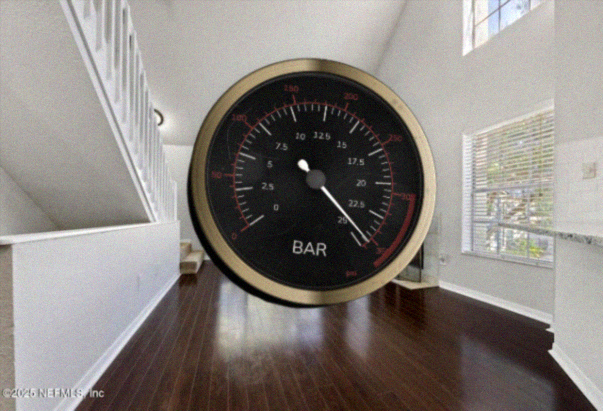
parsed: 24.5 bar
